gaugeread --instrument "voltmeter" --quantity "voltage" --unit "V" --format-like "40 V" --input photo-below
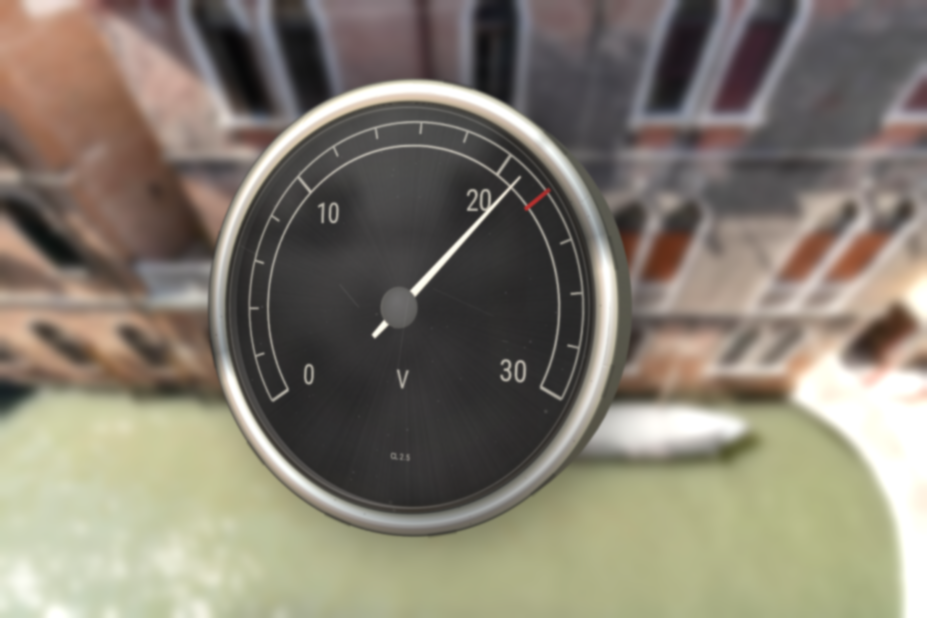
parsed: 21 V
